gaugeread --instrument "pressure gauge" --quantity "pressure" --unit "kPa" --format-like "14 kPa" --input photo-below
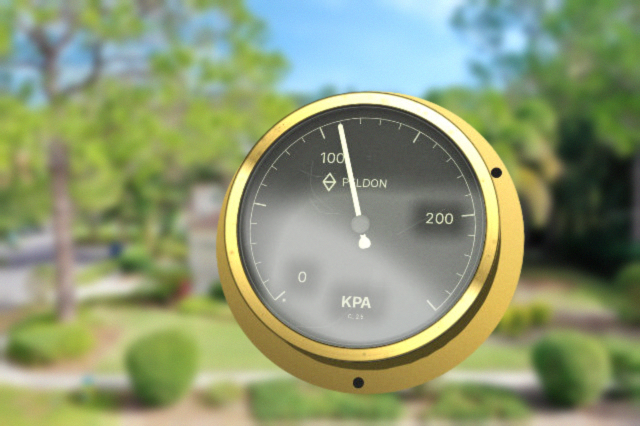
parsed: 110 kPa
